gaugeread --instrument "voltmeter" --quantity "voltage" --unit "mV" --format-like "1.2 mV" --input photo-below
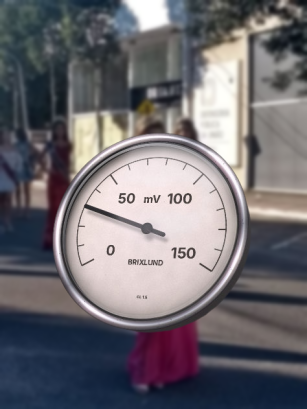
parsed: 30 mV
